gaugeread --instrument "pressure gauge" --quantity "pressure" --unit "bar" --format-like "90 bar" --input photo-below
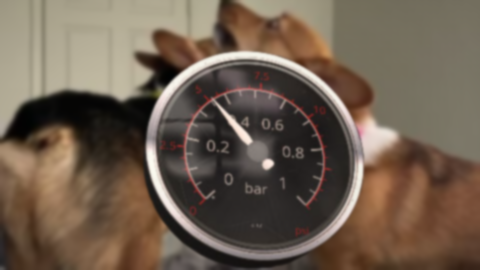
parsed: 0.35 bar
